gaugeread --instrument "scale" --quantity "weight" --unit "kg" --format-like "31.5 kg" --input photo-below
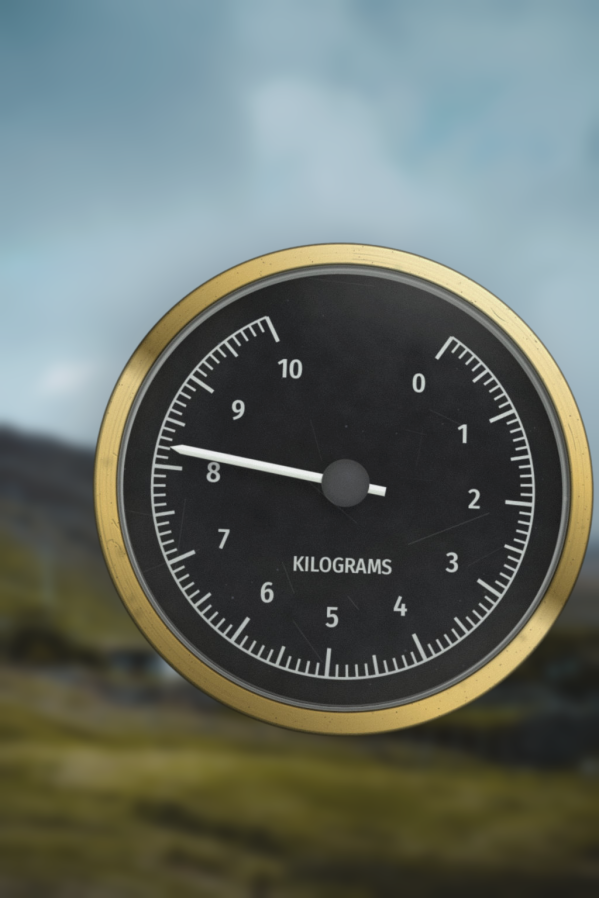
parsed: 8.2 kg
